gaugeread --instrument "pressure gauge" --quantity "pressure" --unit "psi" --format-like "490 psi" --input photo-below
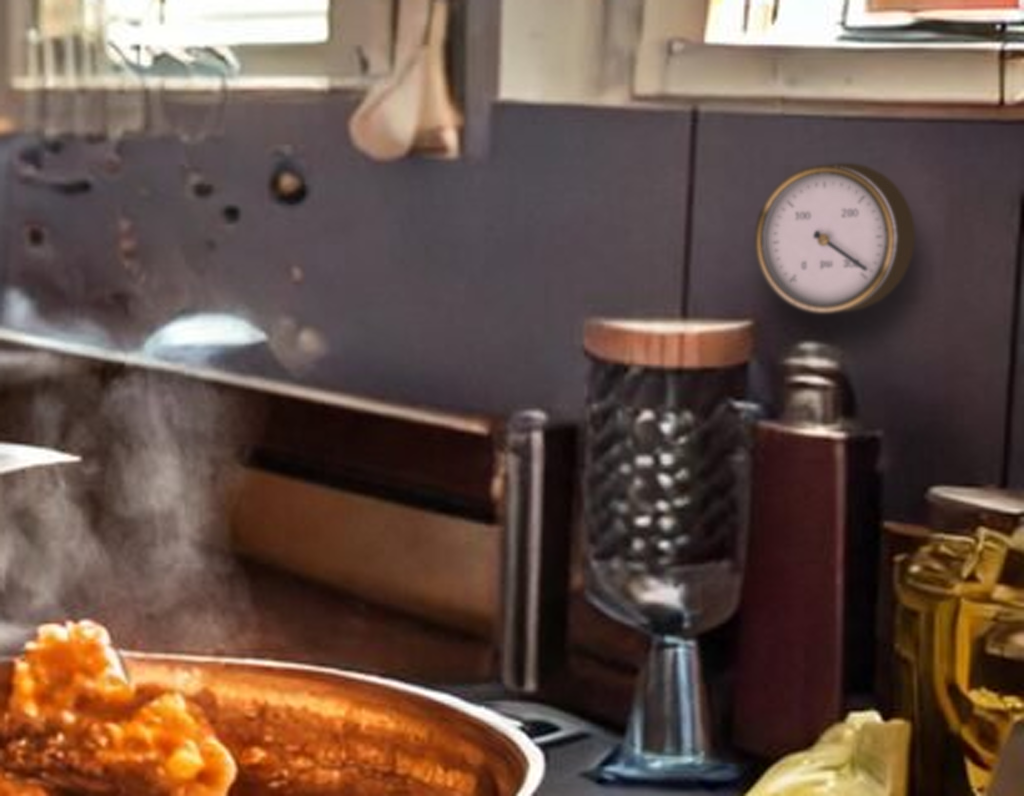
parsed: 290 psi
